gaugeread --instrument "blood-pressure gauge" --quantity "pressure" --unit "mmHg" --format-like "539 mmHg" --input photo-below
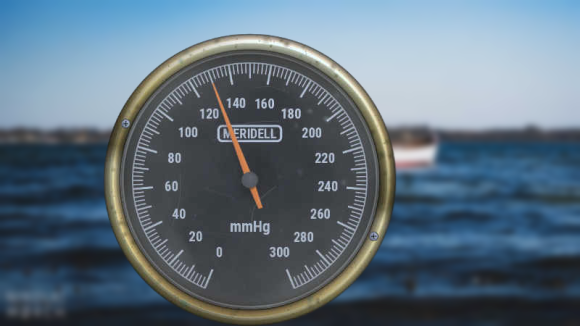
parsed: 130 mmHg
